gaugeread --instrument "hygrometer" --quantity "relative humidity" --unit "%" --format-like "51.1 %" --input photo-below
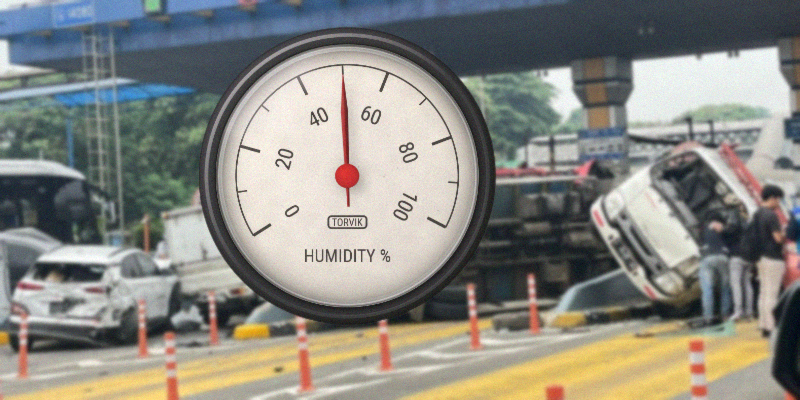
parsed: 50 %
